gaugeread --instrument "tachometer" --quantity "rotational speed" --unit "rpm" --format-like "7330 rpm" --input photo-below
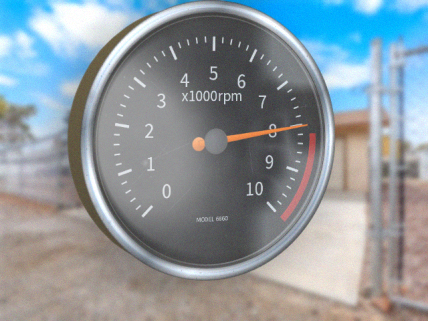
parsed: 8000 rpm
